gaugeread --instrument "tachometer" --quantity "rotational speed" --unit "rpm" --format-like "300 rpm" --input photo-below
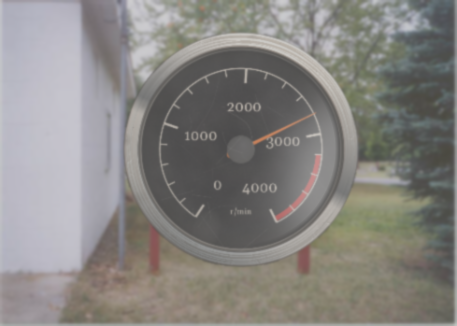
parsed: 2800 rpm
